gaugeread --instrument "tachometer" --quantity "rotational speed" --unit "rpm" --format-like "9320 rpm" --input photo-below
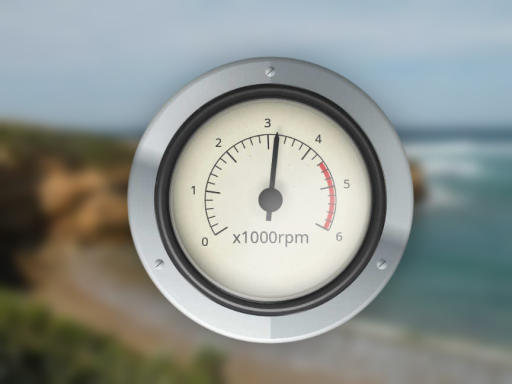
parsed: 3200 rpm
